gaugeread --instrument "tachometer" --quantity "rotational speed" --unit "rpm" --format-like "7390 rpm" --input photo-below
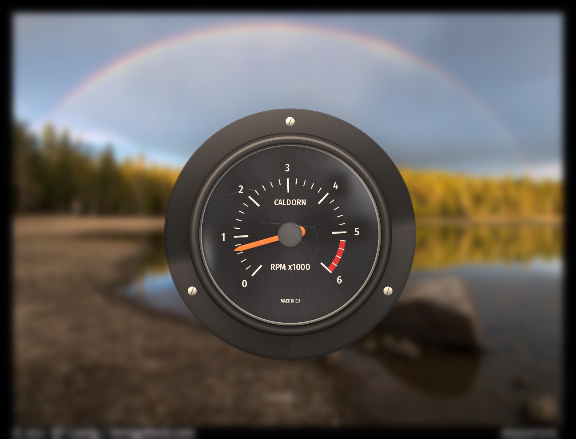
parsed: 700 rpm
